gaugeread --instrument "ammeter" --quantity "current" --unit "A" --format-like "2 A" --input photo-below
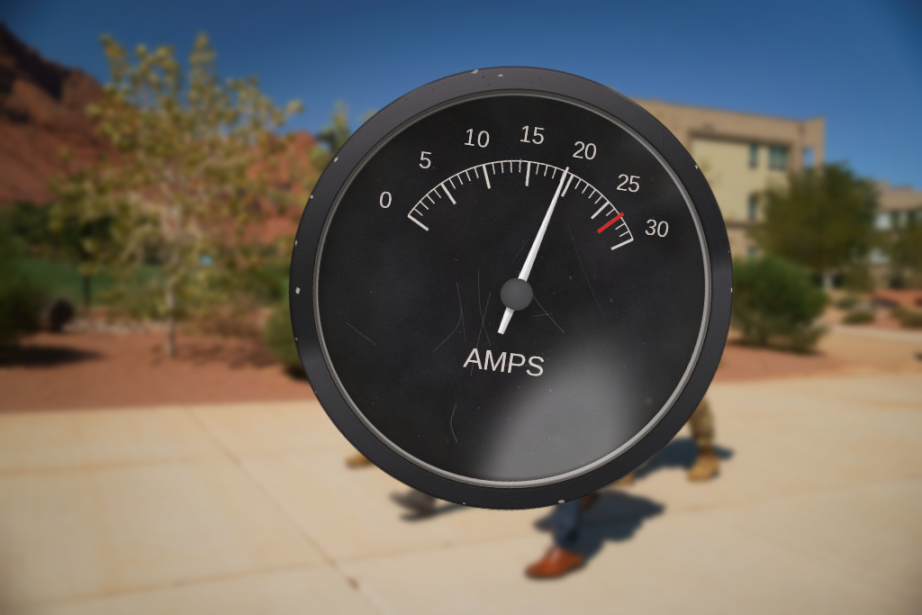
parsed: 19 A
